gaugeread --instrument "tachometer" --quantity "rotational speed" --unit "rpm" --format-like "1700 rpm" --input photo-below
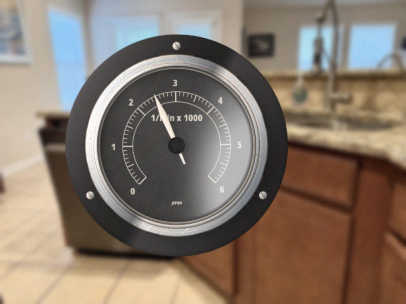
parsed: 2500 rpm
